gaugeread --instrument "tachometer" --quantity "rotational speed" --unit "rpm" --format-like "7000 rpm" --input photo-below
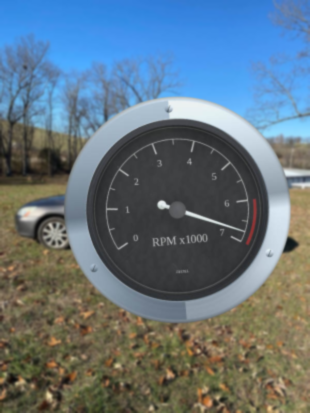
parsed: 6750 rpm
